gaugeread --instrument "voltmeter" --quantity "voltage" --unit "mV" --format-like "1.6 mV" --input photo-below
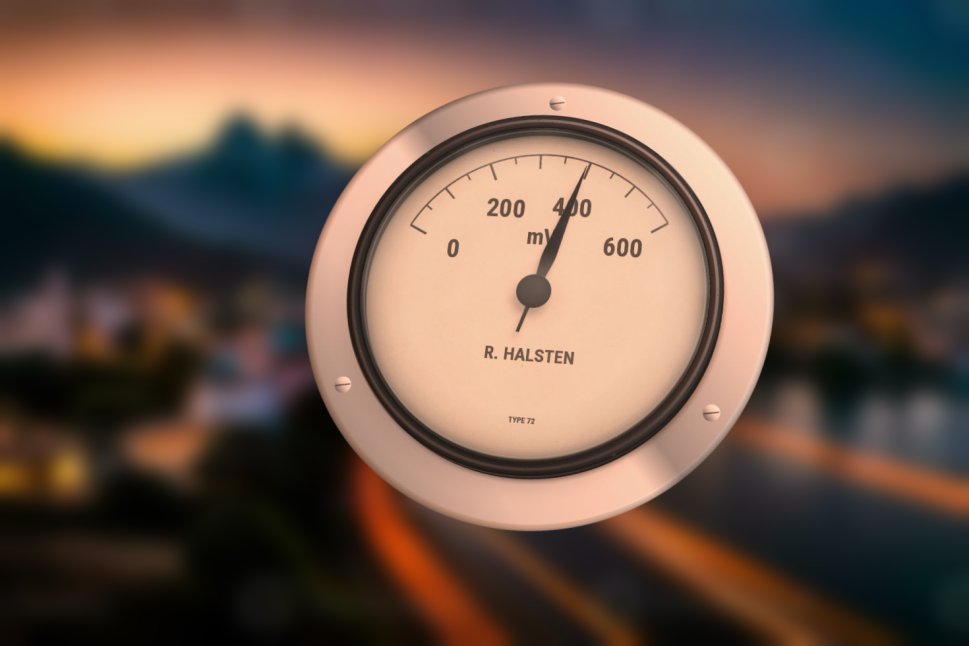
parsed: 400 mV
